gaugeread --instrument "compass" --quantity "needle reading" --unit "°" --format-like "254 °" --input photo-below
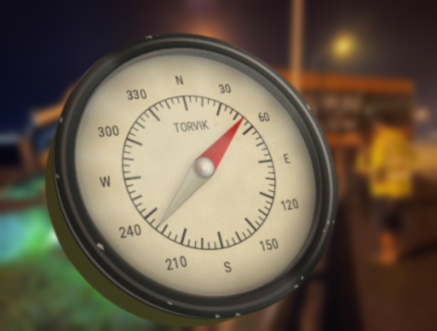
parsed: 50 °
